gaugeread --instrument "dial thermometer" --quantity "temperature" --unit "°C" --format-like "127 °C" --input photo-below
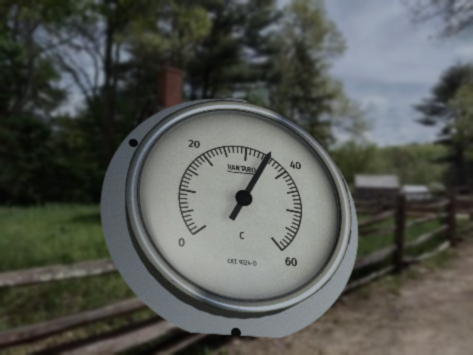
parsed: 35 °C
